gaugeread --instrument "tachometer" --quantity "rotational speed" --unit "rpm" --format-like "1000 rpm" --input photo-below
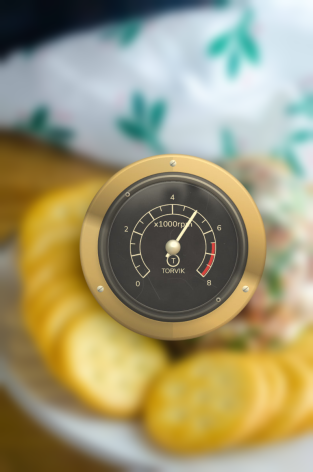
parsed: 5000 rpm
